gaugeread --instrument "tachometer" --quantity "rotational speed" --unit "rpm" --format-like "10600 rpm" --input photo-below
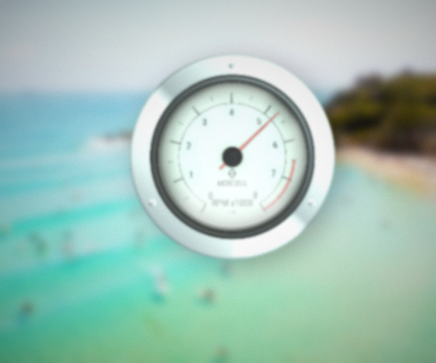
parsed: 5250 rpm
